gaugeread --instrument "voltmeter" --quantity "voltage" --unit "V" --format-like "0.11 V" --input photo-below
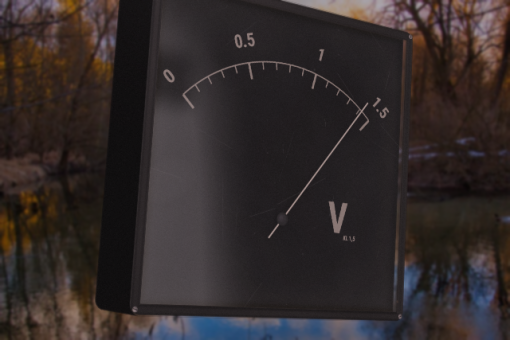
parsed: 1.4 V
